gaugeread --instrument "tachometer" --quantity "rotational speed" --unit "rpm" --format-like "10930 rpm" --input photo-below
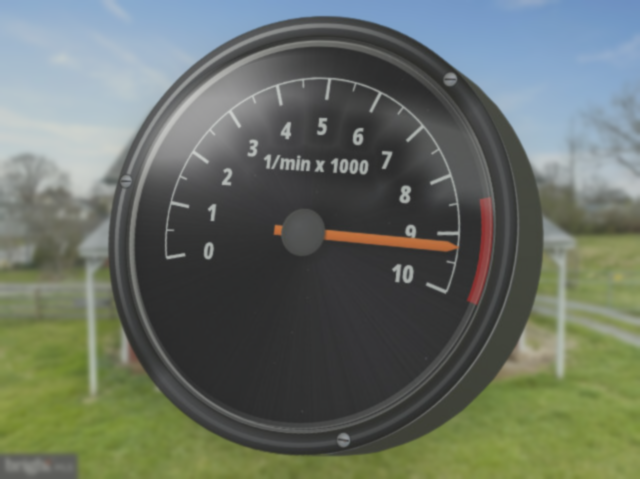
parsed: 9250 rpm
